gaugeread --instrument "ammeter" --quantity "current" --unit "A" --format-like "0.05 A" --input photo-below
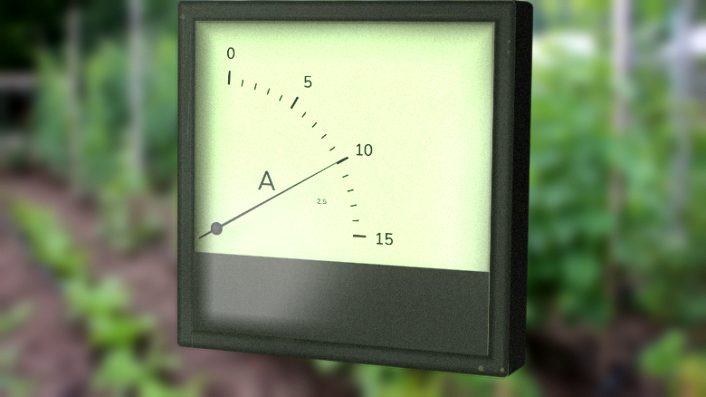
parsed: 10 A
